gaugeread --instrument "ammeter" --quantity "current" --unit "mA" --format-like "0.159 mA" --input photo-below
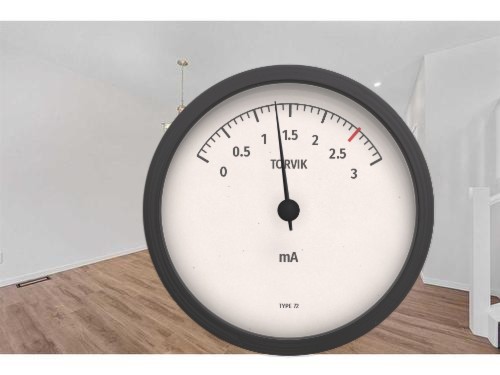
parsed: 1.3 mA
